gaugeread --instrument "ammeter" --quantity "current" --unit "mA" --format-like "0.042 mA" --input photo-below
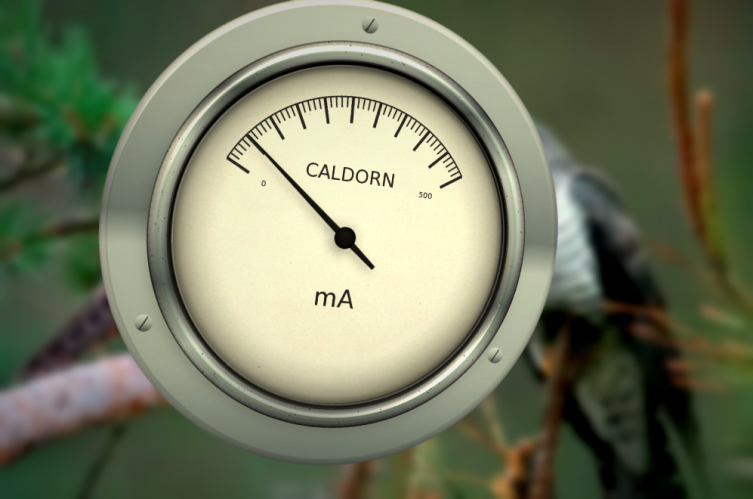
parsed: 50 mA
